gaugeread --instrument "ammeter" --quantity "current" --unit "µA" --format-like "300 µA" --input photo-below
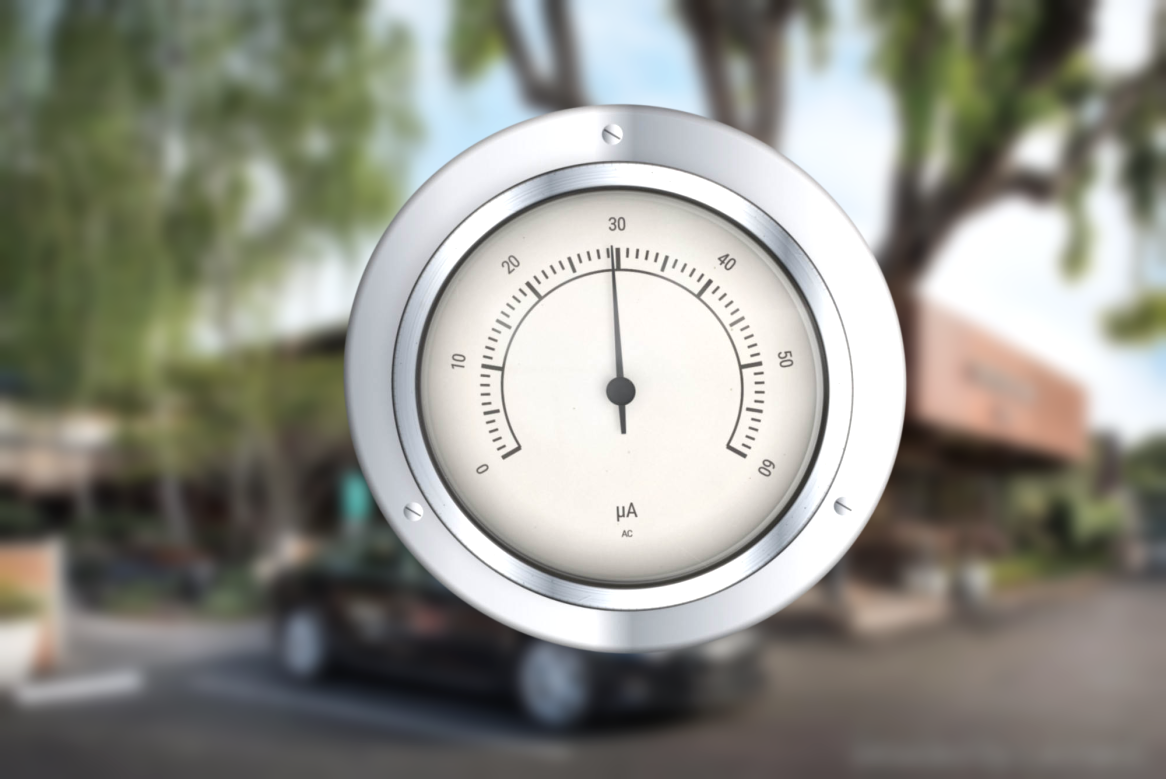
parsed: 29.5 µA
